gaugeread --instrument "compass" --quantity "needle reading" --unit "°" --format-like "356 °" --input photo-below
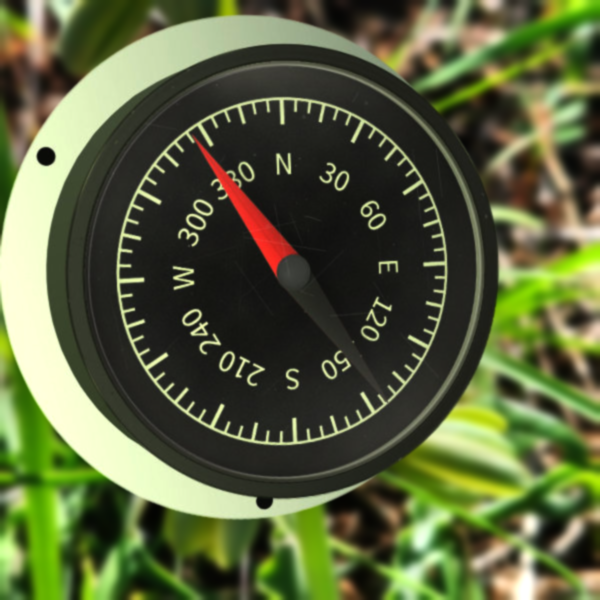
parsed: 325 °
